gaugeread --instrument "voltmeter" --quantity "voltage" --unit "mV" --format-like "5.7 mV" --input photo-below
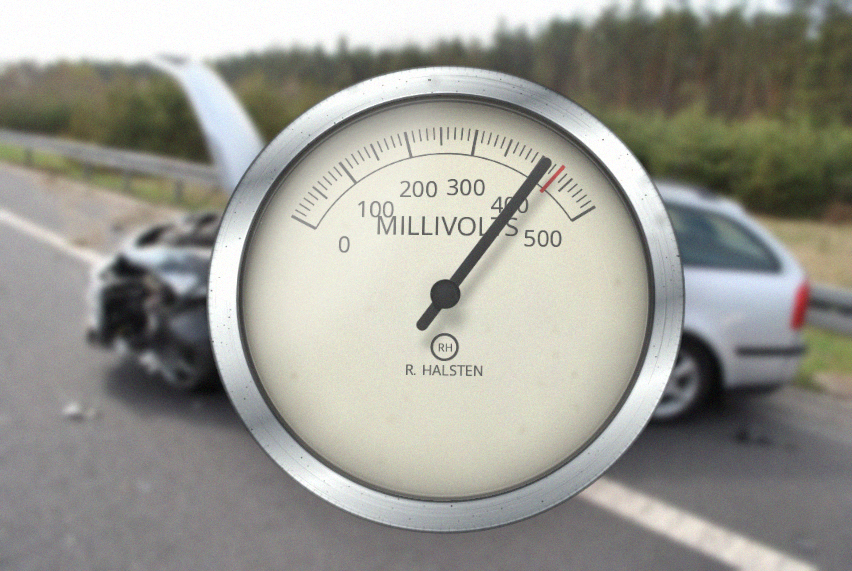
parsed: 410 mV
